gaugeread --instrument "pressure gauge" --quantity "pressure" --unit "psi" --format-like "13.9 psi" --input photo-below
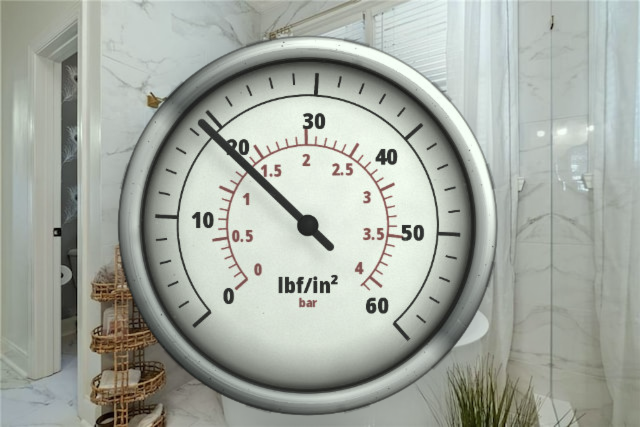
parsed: 19 psi
